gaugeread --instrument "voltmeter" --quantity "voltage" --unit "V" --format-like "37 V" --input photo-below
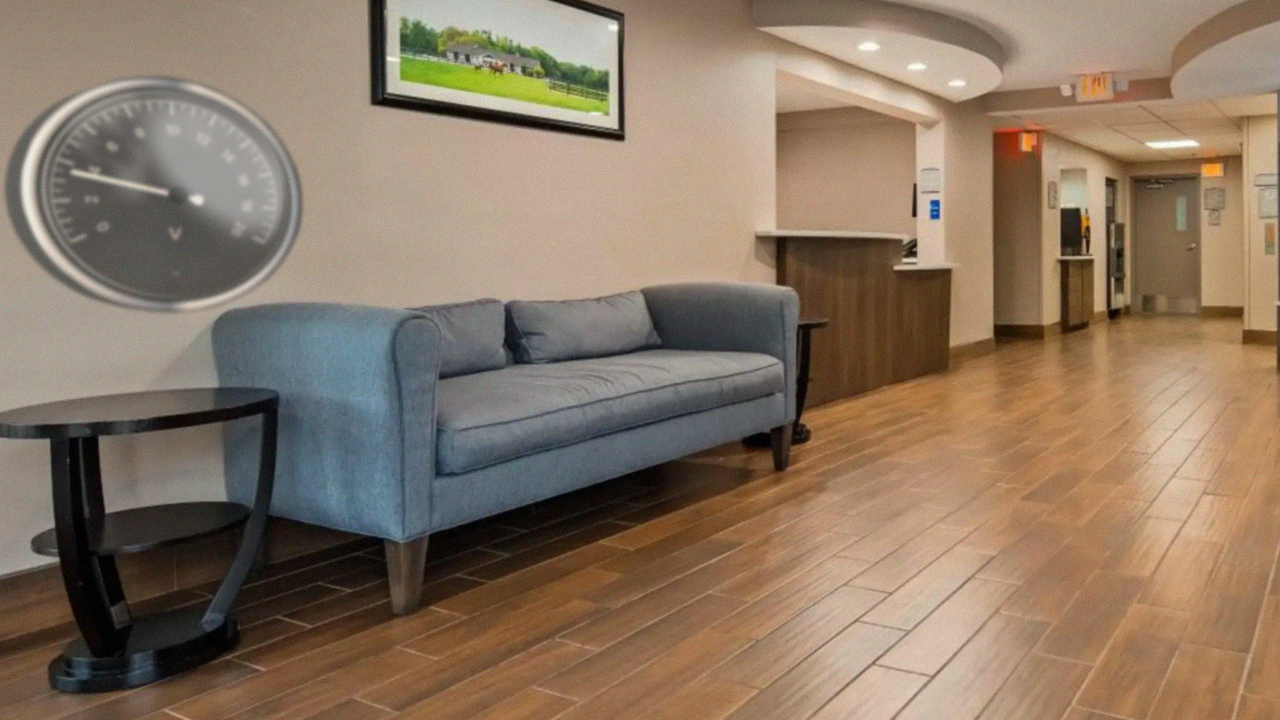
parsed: 3.5 V
